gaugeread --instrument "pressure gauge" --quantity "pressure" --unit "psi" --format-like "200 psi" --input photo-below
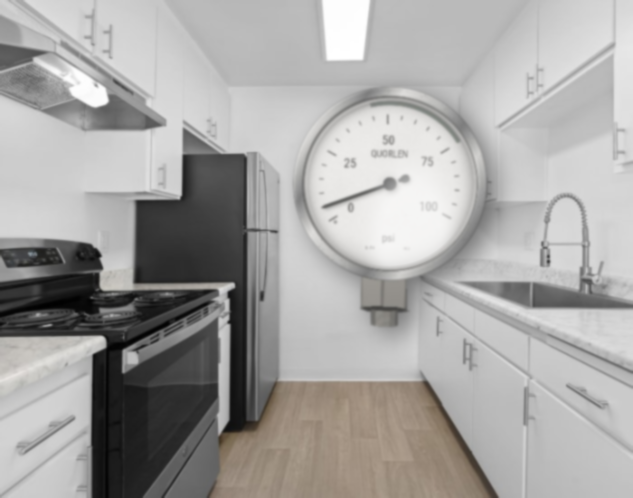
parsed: 5 psi
